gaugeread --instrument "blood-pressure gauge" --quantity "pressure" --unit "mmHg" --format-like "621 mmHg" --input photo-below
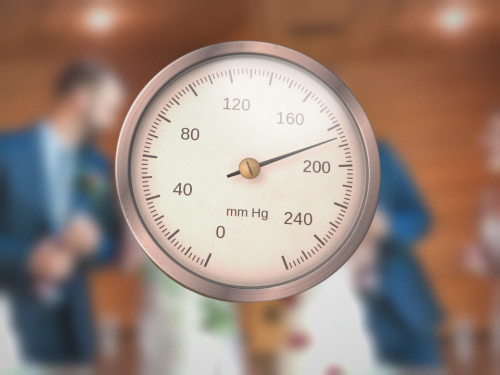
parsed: 186 mmHg
